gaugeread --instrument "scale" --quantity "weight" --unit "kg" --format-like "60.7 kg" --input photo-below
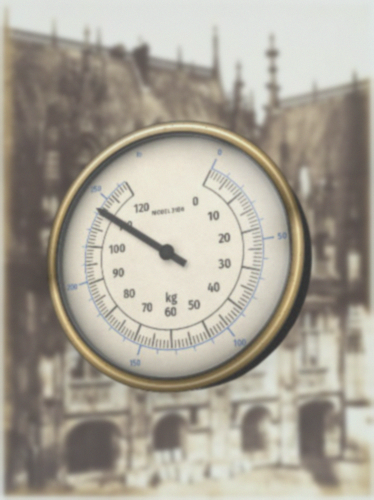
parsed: 110 kg
